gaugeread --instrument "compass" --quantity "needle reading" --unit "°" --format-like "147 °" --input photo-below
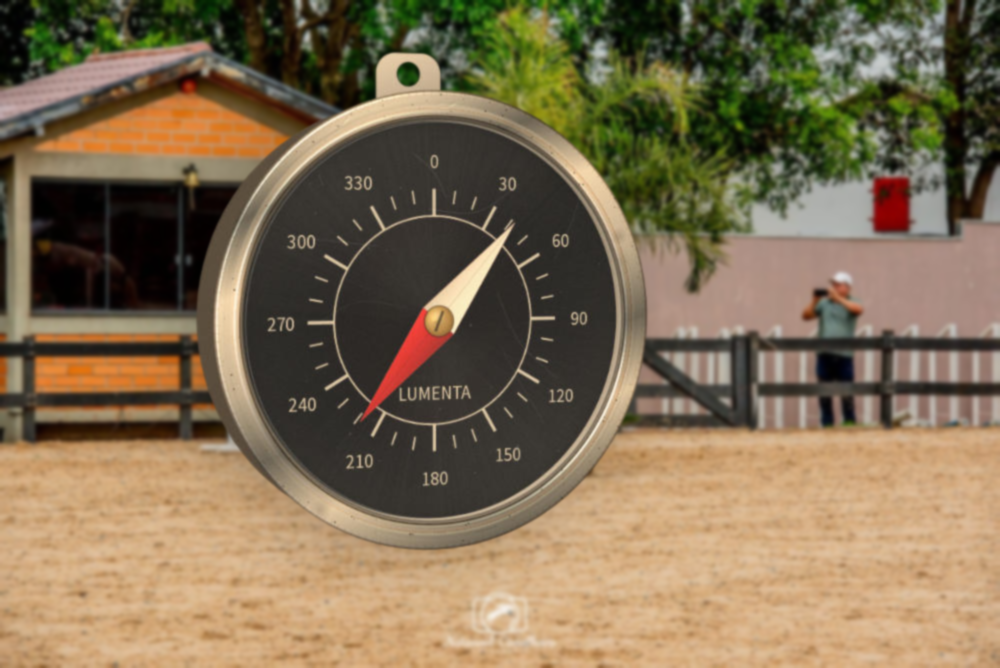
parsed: 220 °
